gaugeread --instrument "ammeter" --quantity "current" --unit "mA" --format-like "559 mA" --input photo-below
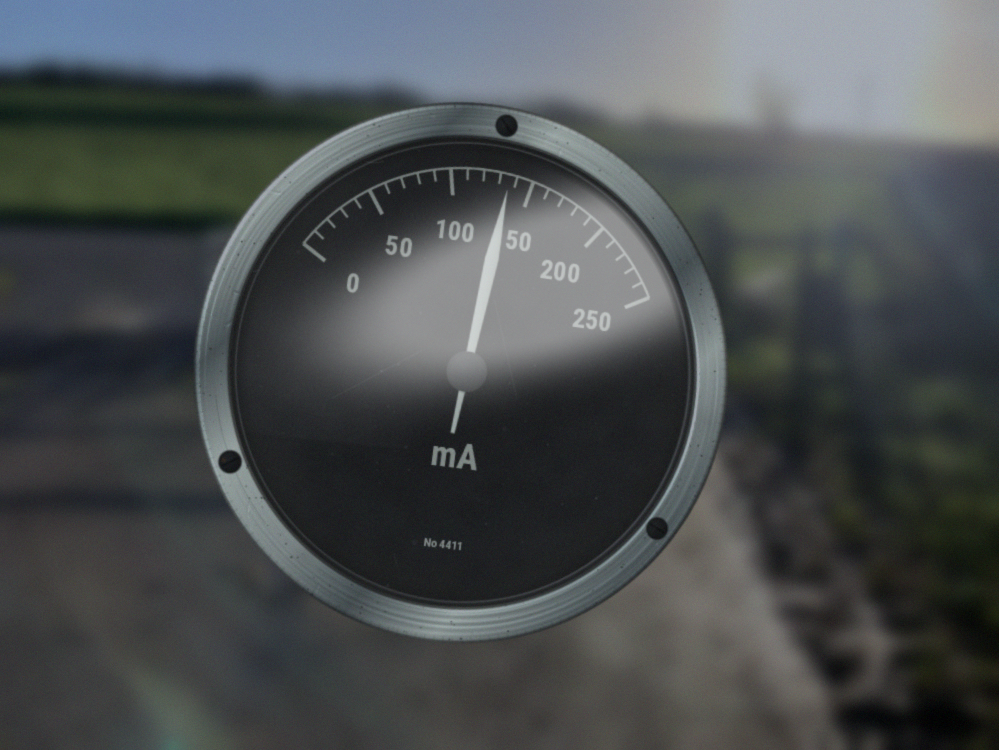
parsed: 135 mA
